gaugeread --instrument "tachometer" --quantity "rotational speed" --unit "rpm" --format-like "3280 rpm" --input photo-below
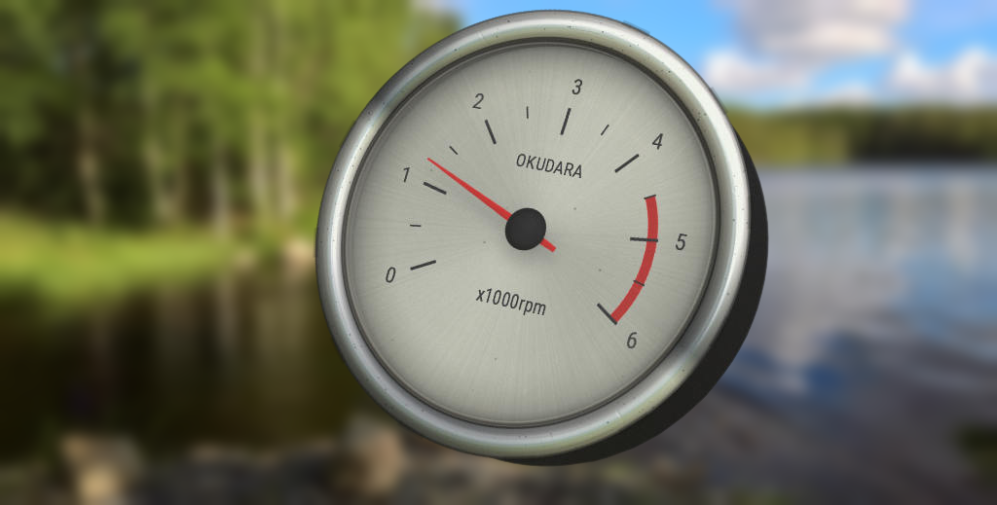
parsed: 1250 rpm
